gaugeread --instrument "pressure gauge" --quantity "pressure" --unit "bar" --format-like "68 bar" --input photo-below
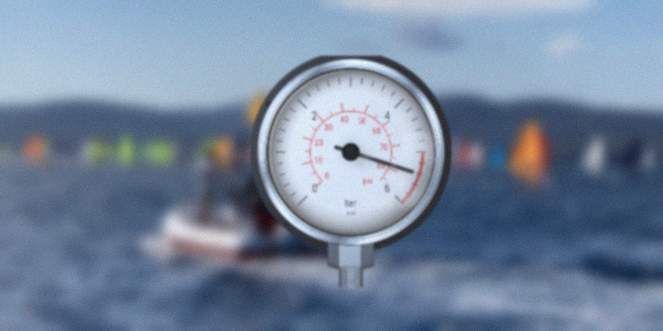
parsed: 5.4 bar
